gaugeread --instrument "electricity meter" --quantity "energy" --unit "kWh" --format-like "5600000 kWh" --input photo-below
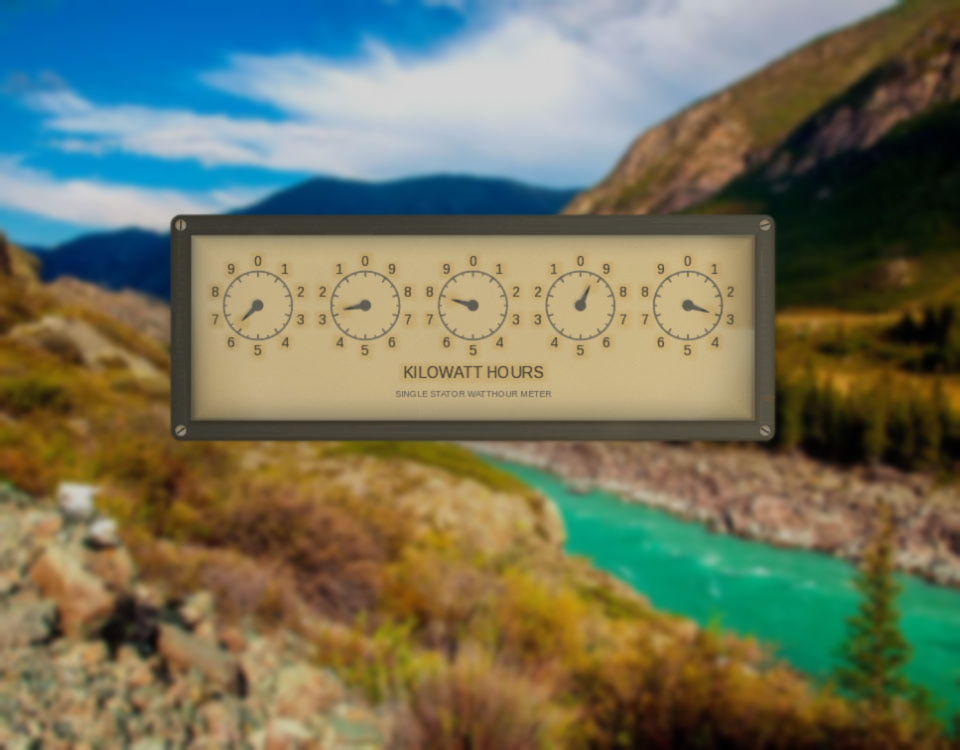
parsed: 62793 kWh
